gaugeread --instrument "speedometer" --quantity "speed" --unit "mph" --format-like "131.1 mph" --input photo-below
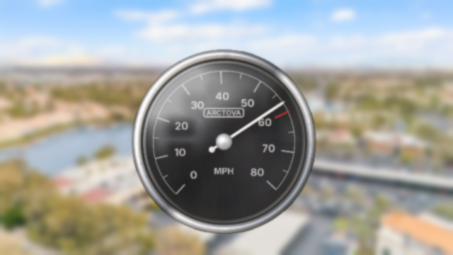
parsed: 57.5 mph
